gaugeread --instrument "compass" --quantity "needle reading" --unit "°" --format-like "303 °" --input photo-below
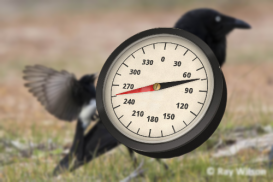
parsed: 255 °
